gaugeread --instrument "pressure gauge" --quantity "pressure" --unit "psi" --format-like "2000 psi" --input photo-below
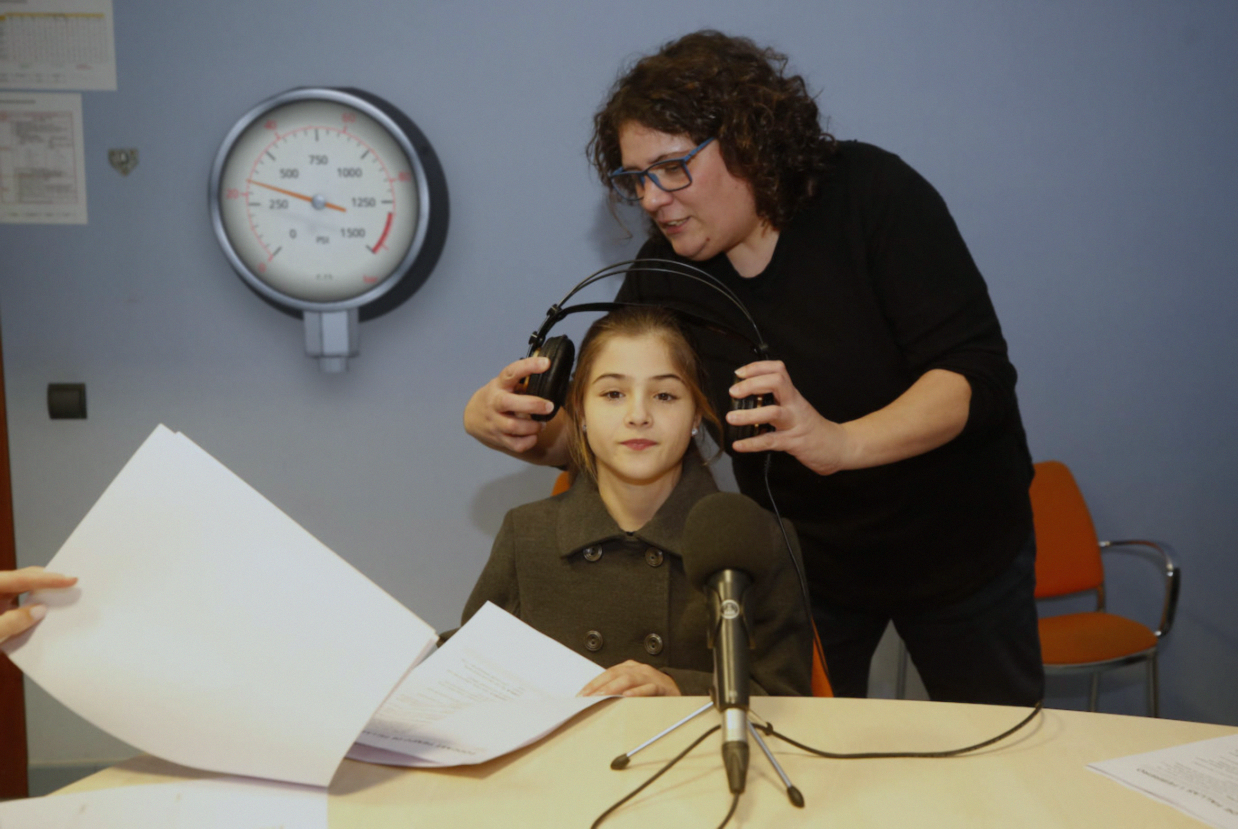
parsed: 350 psi
